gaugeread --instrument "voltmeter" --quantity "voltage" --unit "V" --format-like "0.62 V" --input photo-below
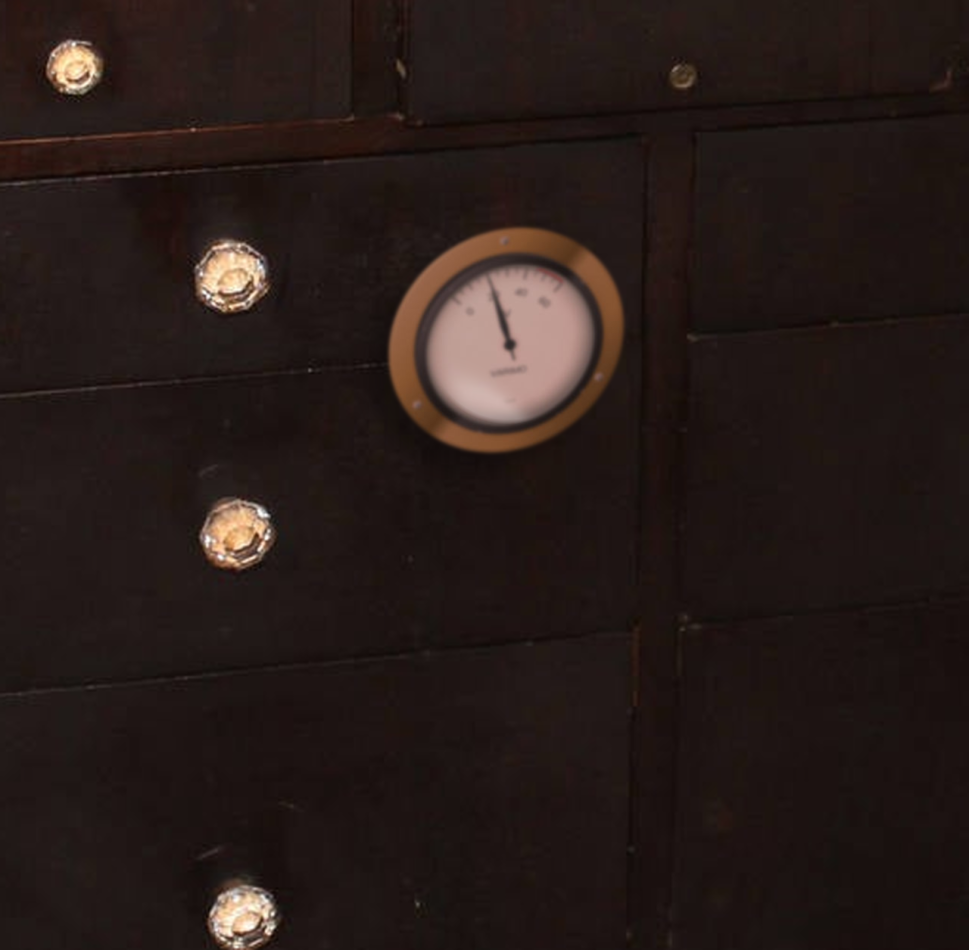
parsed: 20 V
